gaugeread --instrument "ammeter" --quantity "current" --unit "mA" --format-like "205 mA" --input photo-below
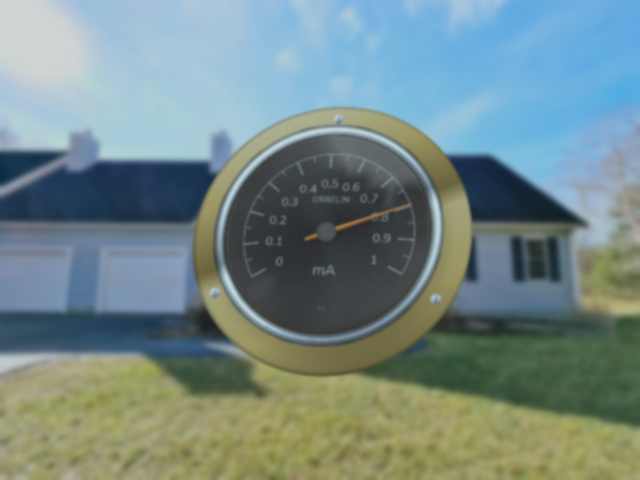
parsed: 0.8 mA
